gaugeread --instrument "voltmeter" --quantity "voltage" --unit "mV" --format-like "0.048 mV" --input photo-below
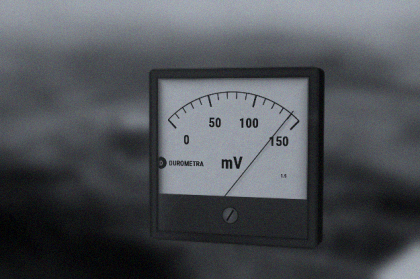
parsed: 140 mV
